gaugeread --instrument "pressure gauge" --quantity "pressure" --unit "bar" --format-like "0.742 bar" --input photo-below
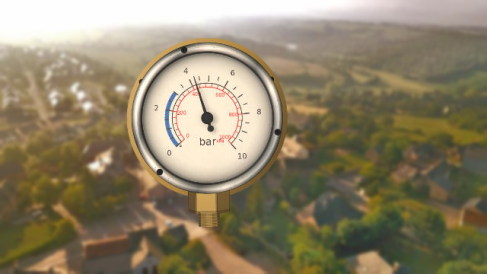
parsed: 4.25 bar
